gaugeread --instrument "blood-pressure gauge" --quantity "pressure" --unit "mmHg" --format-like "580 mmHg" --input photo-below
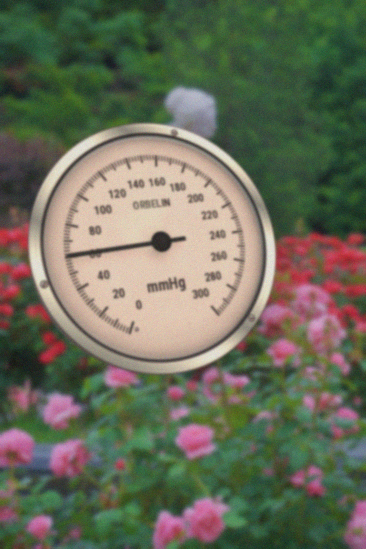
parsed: 60 mmHg
